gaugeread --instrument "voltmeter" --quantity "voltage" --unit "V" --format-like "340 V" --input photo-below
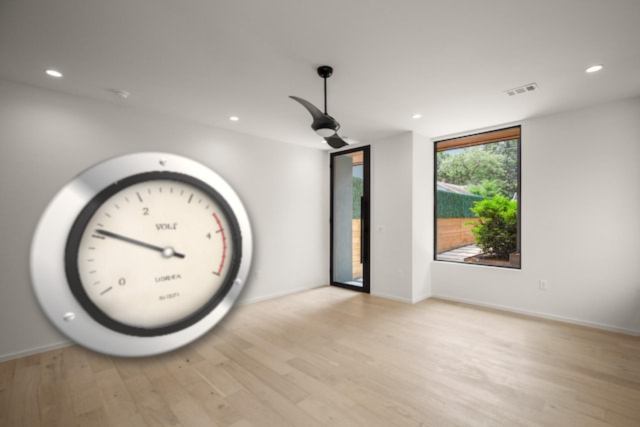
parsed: 1.1 V
